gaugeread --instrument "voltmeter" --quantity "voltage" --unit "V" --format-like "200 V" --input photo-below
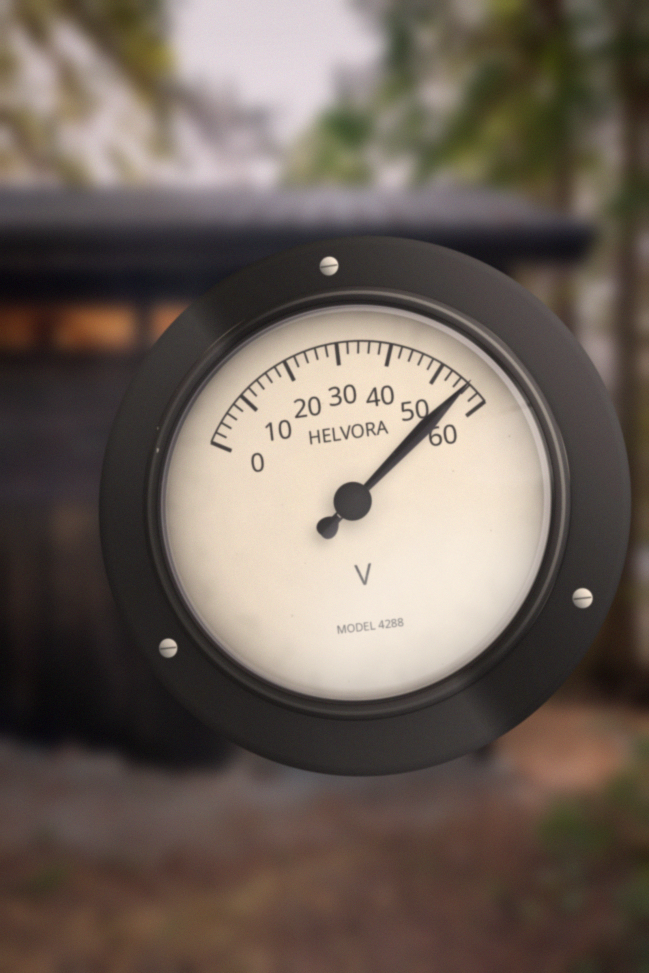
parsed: 56 V
